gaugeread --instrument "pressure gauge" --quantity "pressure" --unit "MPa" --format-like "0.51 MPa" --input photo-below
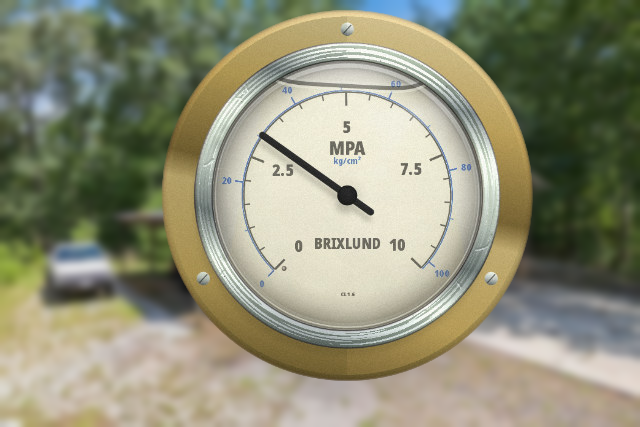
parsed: 3 MPa
